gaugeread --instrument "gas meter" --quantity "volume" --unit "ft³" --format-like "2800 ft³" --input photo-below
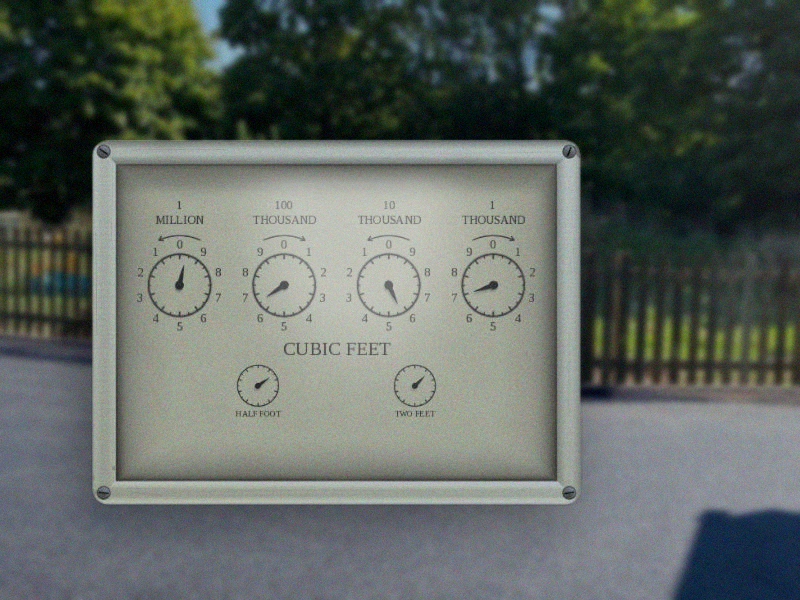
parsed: 965700 ft³
